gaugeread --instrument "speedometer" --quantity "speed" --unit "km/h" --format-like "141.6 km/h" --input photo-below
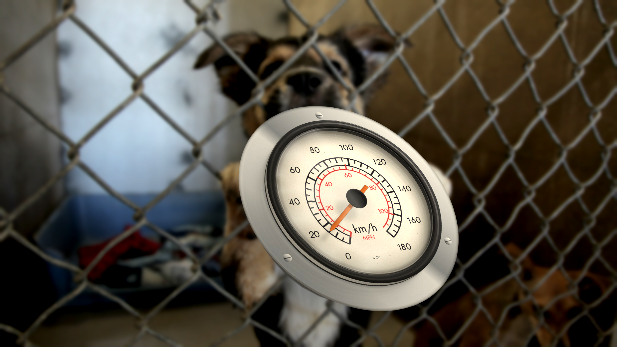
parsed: 15 km/h
